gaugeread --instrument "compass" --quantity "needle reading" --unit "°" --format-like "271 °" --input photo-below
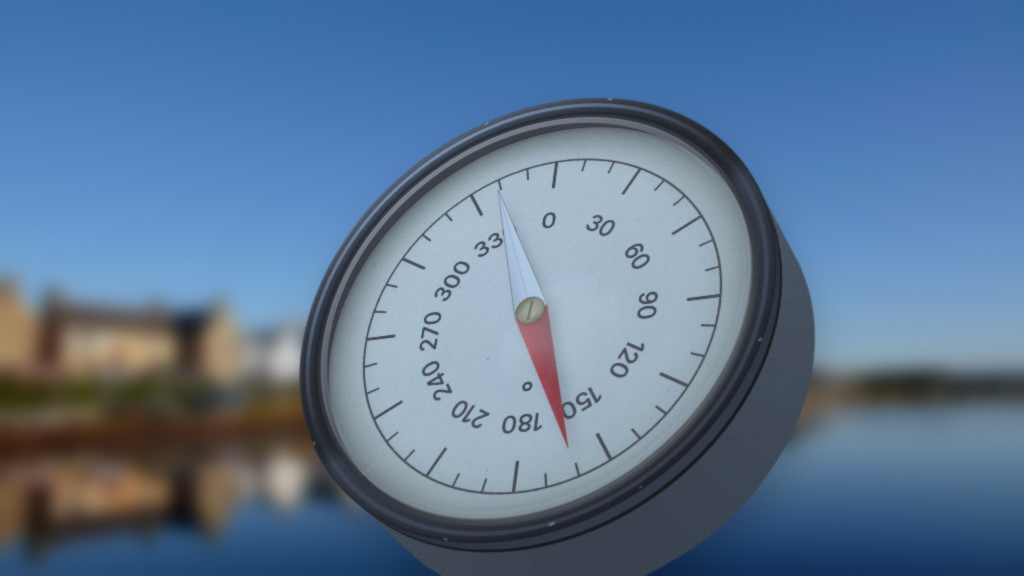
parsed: 160 °
